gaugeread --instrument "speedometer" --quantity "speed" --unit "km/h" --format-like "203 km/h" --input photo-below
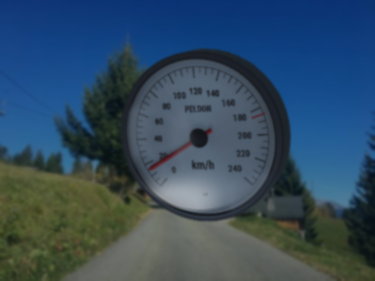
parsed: 15 km/h
